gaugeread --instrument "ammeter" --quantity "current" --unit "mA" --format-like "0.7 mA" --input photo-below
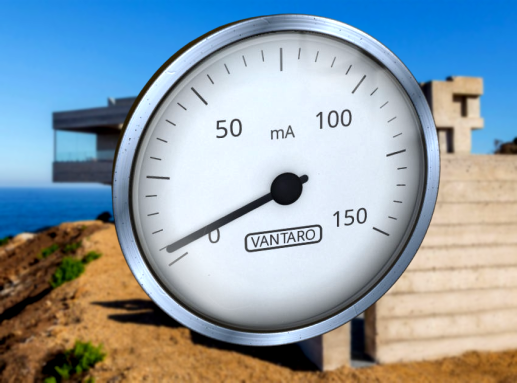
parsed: 5 mA
